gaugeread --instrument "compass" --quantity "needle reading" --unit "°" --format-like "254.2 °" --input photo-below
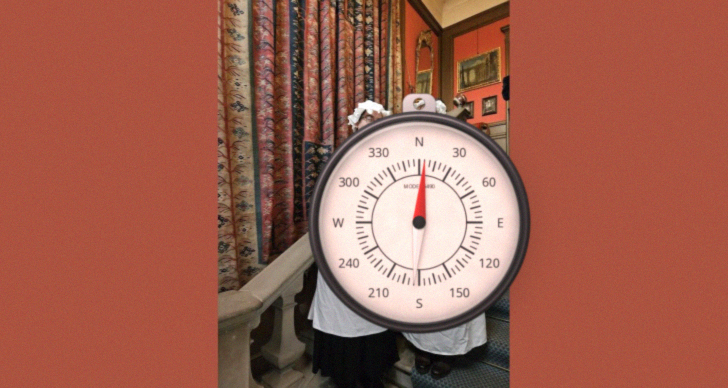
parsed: 5 °
